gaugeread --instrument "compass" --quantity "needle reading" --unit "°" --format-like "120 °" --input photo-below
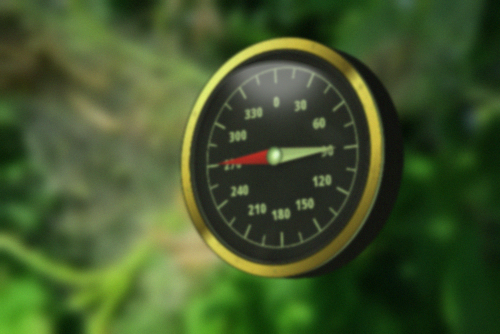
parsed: 270 °
